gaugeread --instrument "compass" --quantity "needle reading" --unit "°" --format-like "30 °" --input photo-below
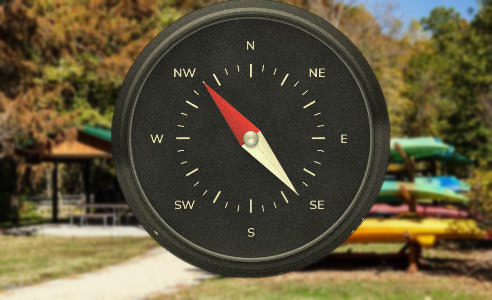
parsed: 320 °
